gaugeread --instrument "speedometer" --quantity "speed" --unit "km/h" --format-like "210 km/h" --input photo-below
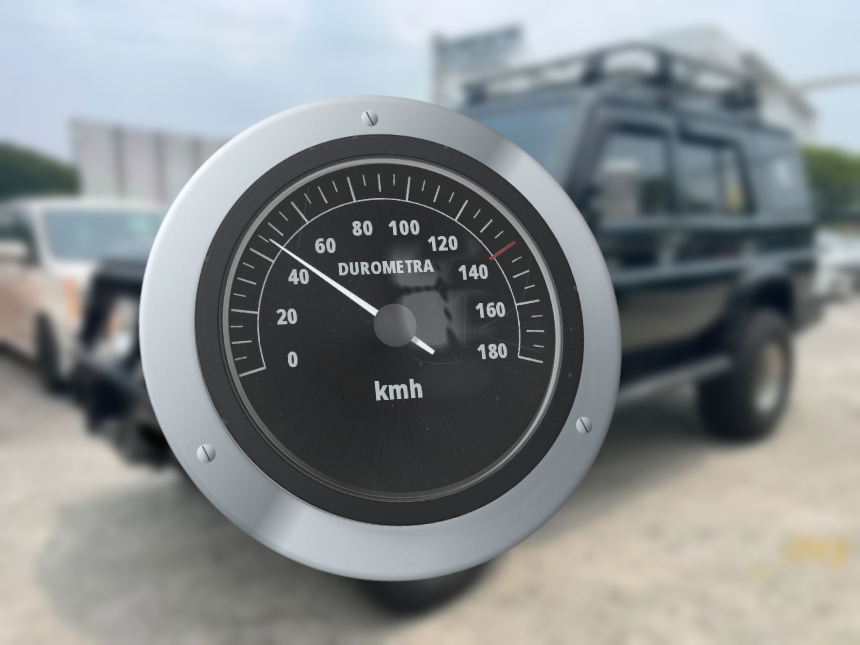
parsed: 45 km/h
